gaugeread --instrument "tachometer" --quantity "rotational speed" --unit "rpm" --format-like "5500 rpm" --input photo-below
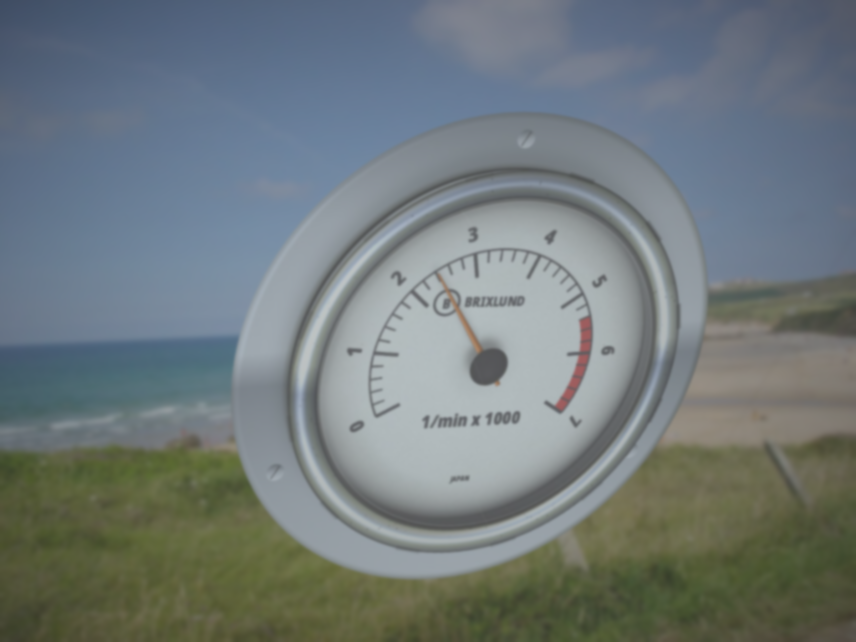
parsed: 2400 rpm
